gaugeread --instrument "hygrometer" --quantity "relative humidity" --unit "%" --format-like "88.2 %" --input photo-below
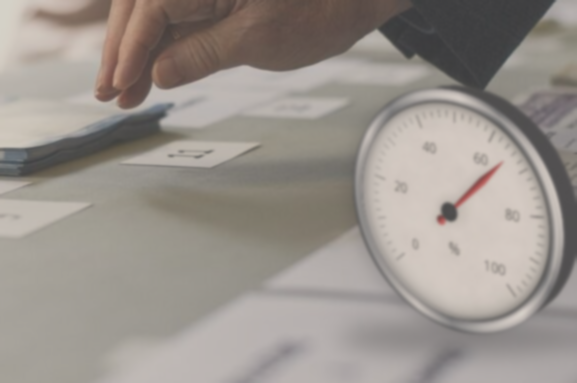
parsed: 66 %
